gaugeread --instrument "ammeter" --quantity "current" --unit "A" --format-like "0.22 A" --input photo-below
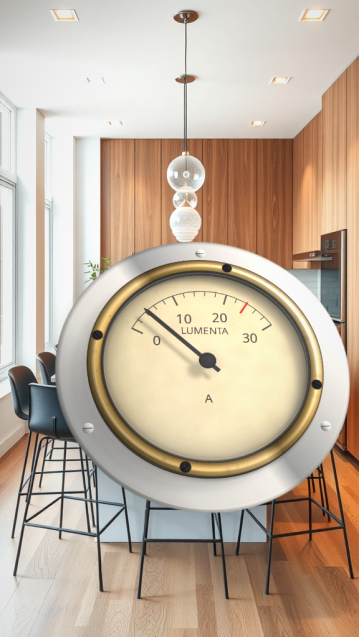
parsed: 4 A
